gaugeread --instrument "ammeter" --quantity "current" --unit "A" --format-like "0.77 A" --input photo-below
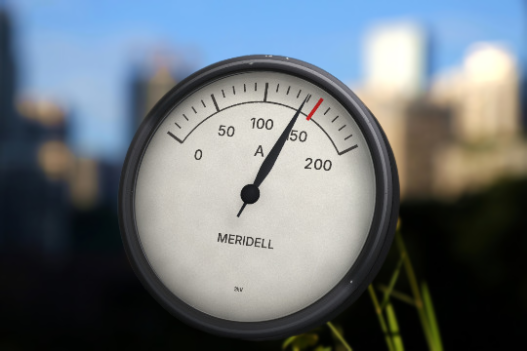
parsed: 140 A
